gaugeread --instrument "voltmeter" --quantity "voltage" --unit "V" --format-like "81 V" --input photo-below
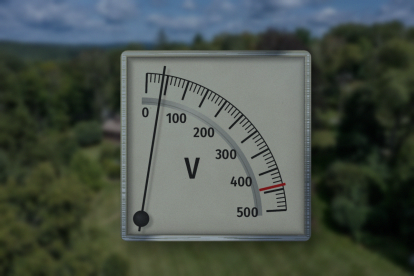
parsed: 40 V
